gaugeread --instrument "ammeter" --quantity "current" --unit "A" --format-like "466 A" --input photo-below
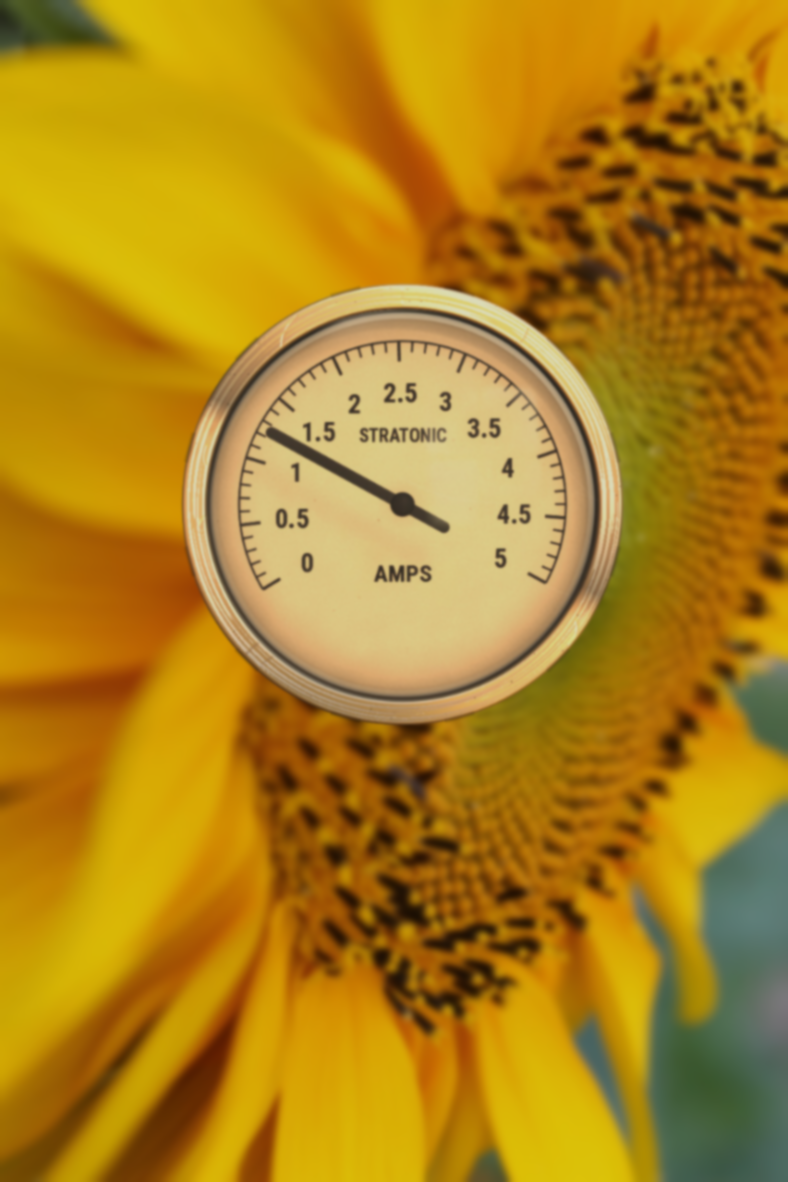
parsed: 1.25 A
